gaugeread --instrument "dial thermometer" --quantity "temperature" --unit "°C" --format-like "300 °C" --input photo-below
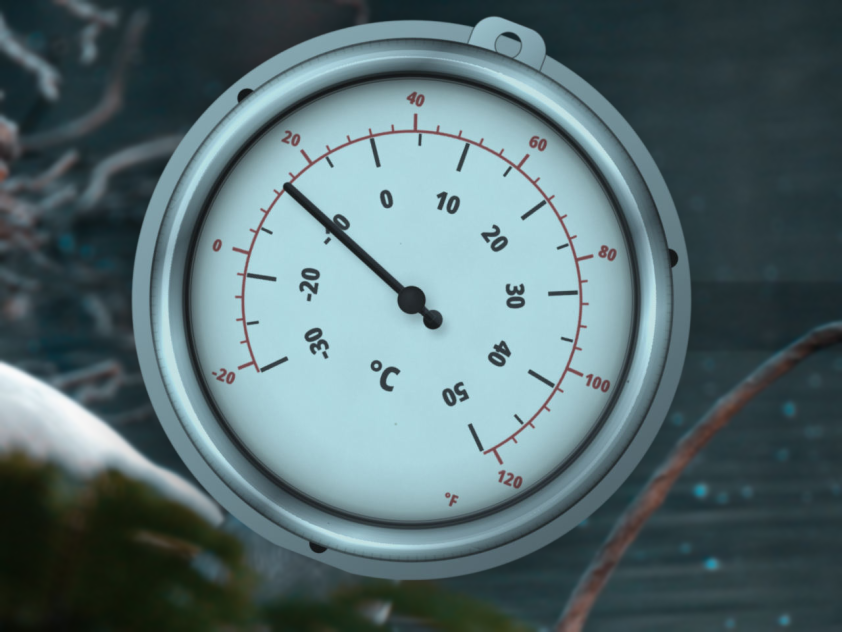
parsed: -10 °C
